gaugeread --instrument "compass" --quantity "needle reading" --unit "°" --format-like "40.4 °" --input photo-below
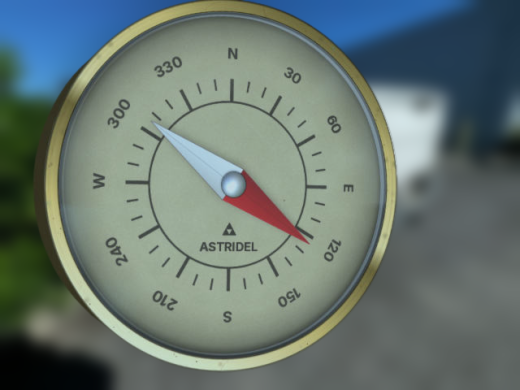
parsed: 125 °
